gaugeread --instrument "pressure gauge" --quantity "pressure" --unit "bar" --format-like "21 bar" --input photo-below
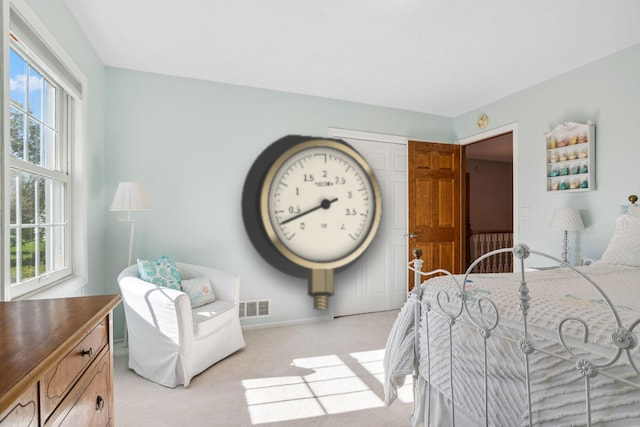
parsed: 0.3 bar
